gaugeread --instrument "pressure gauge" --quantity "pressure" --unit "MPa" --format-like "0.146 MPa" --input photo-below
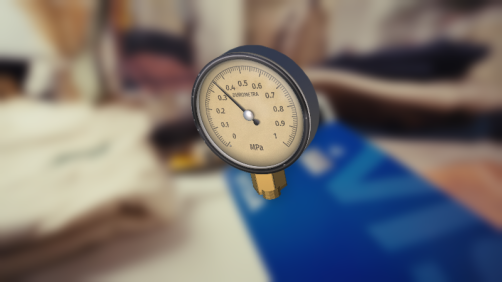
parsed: 0.35 MPa
